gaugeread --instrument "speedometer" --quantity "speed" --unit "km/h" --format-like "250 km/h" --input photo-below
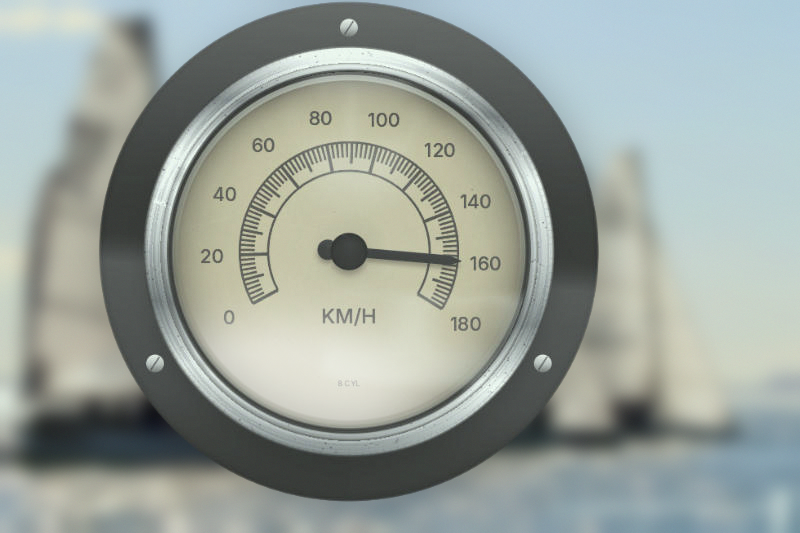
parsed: 160 km/h
